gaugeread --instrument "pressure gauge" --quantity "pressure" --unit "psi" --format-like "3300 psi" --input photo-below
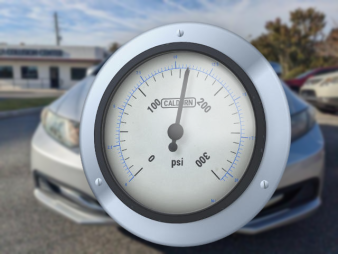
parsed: 160 psi
